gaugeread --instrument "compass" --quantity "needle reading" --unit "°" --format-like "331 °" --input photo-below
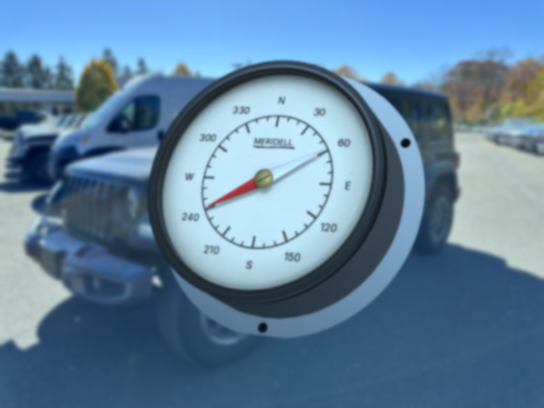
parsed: 240 °
